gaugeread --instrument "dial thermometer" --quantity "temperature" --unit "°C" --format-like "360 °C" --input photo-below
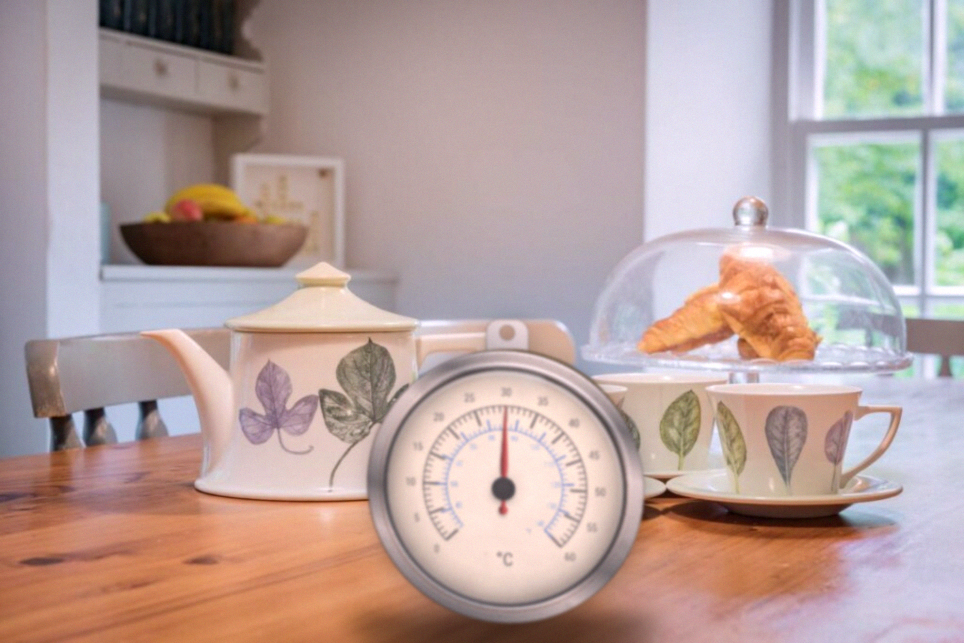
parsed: 30 °C
